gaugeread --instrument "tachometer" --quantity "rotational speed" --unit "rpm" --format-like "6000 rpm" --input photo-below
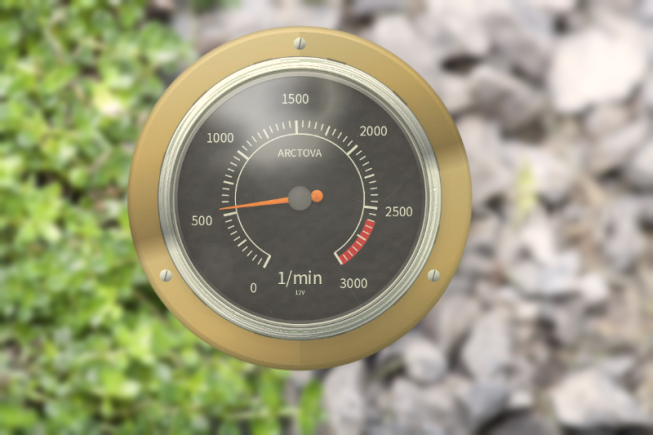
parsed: 550 rpm
